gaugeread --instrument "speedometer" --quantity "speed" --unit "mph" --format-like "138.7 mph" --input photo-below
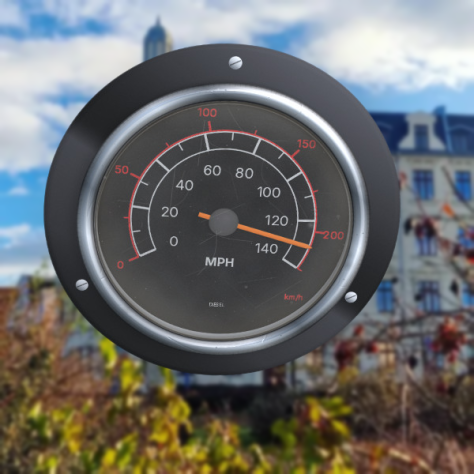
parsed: 130 mph
